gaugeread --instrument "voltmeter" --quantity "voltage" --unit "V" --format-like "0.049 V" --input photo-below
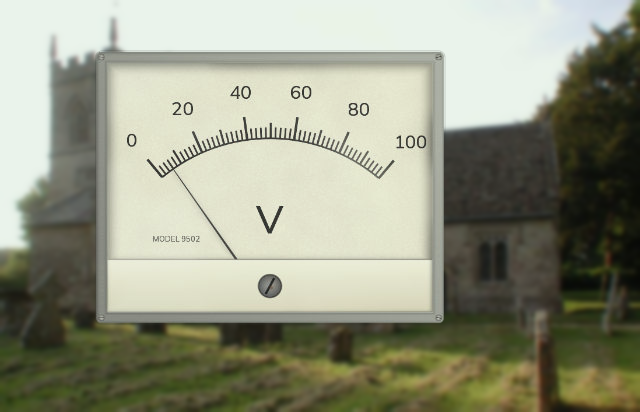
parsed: 6 V
